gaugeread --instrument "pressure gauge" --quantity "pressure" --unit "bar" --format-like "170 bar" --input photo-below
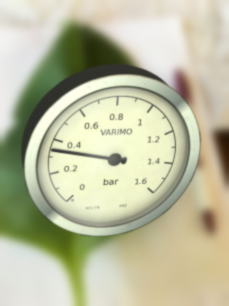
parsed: 0.35 bar
